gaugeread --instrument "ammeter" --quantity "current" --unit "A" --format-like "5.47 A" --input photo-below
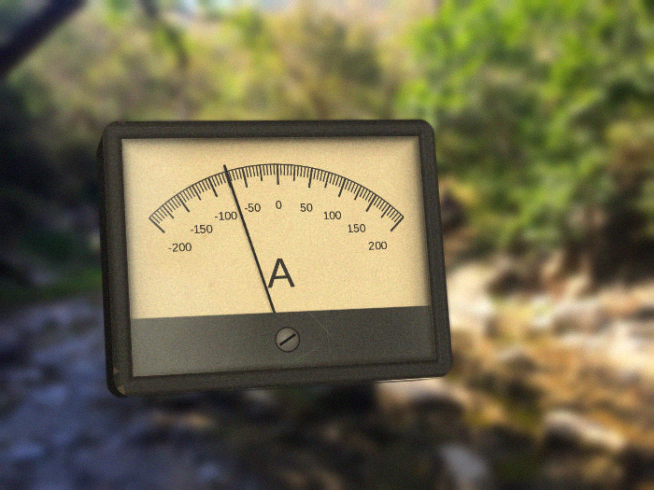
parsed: -75 A
